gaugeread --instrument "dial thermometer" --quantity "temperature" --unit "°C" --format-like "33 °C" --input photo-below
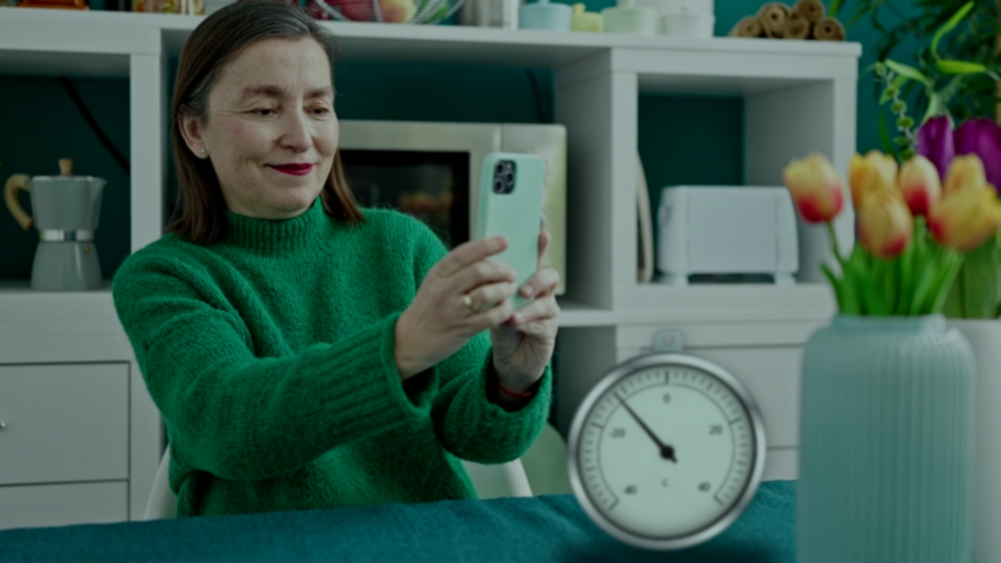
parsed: -12 °C
